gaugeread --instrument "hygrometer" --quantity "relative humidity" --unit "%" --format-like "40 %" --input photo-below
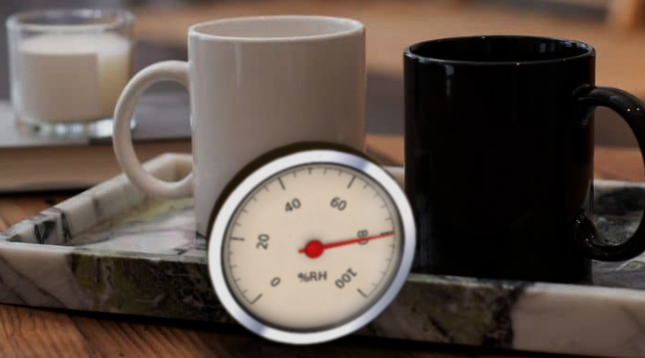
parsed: 80 %
